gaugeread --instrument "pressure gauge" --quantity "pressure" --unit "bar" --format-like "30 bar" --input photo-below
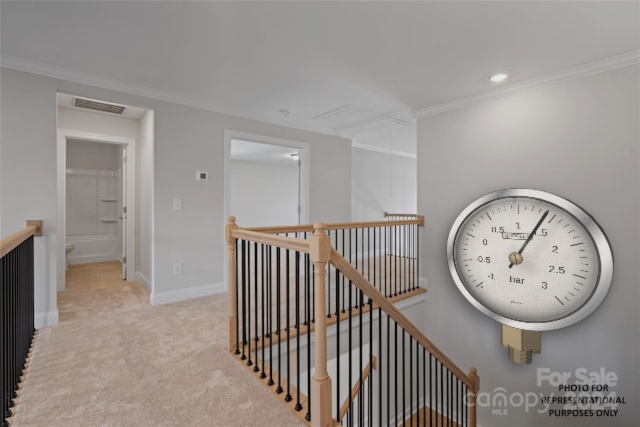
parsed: 1.4 bar
